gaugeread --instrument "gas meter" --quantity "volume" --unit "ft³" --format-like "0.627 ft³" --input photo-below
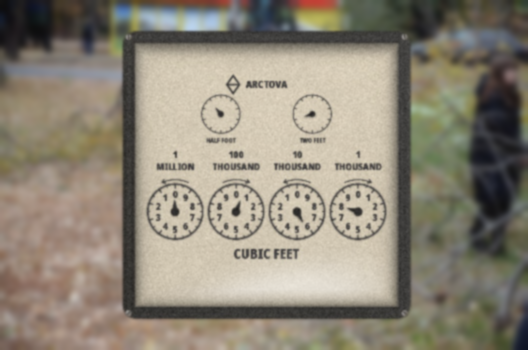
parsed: 5800 ft³
